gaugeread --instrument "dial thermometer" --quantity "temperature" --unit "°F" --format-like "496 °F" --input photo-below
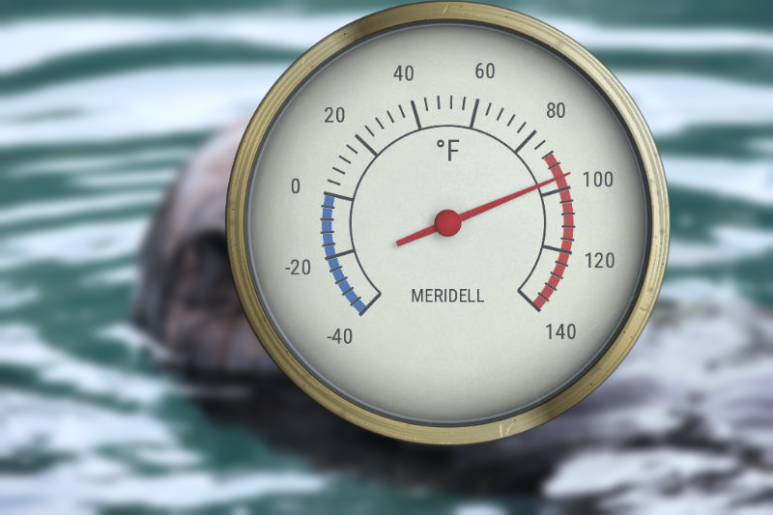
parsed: 96 °F
